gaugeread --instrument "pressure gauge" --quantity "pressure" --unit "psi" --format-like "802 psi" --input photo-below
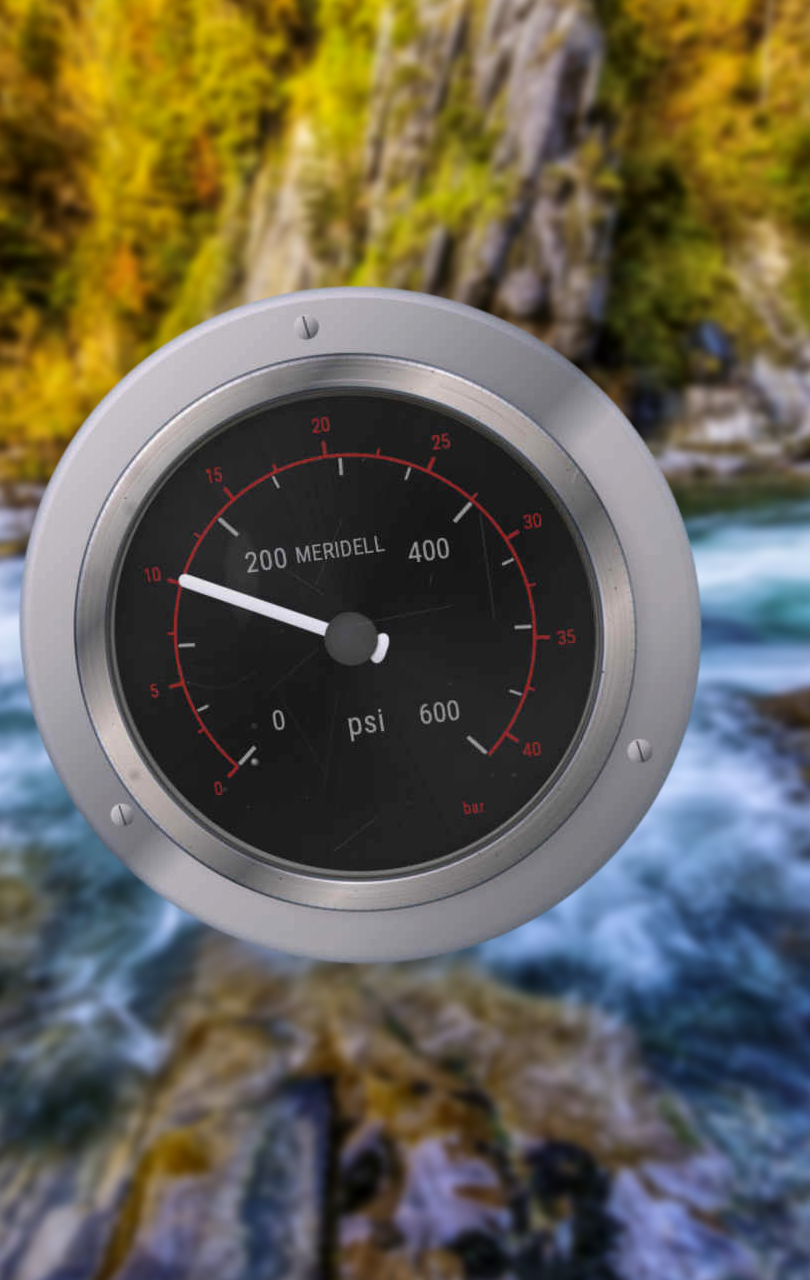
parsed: 150 psi
